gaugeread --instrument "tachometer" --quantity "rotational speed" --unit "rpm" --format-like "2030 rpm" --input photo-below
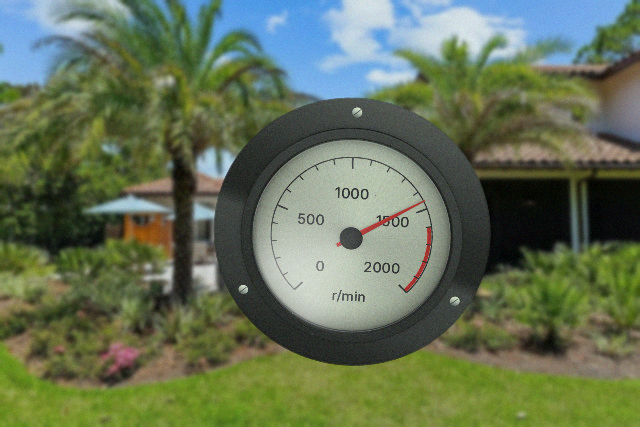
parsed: 1450 rpm
